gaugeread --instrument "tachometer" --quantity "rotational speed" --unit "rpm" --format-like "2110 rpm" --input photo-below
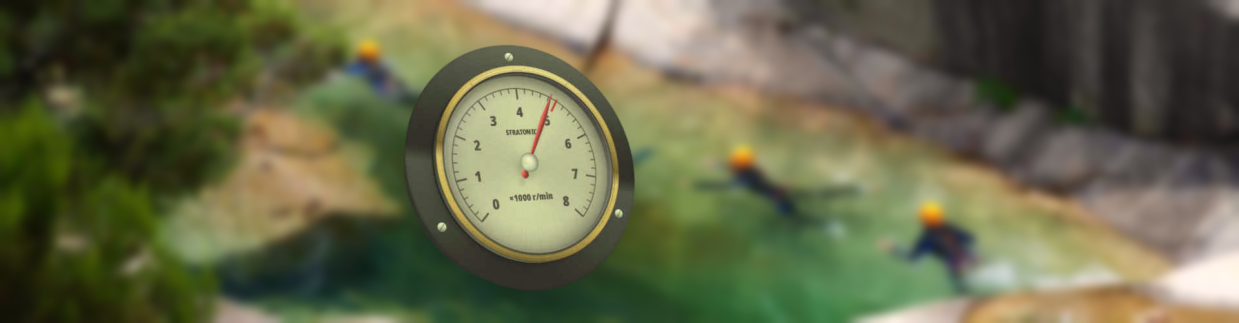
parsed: 4800 rpm
